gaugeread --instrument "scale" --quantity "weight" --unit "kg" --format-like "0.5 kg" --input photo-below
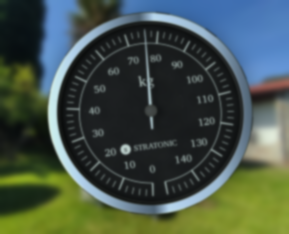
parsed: 76 kg
